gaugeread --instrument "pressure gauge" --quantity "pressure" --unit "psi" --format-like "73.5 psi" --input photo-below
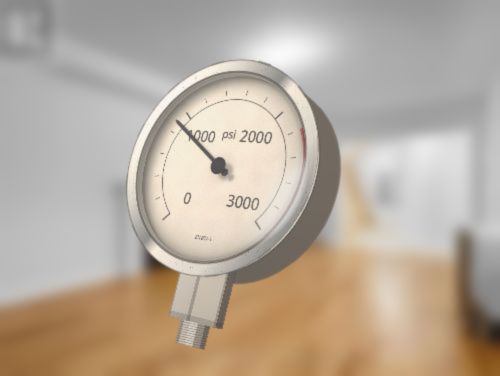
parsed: 900 psi
